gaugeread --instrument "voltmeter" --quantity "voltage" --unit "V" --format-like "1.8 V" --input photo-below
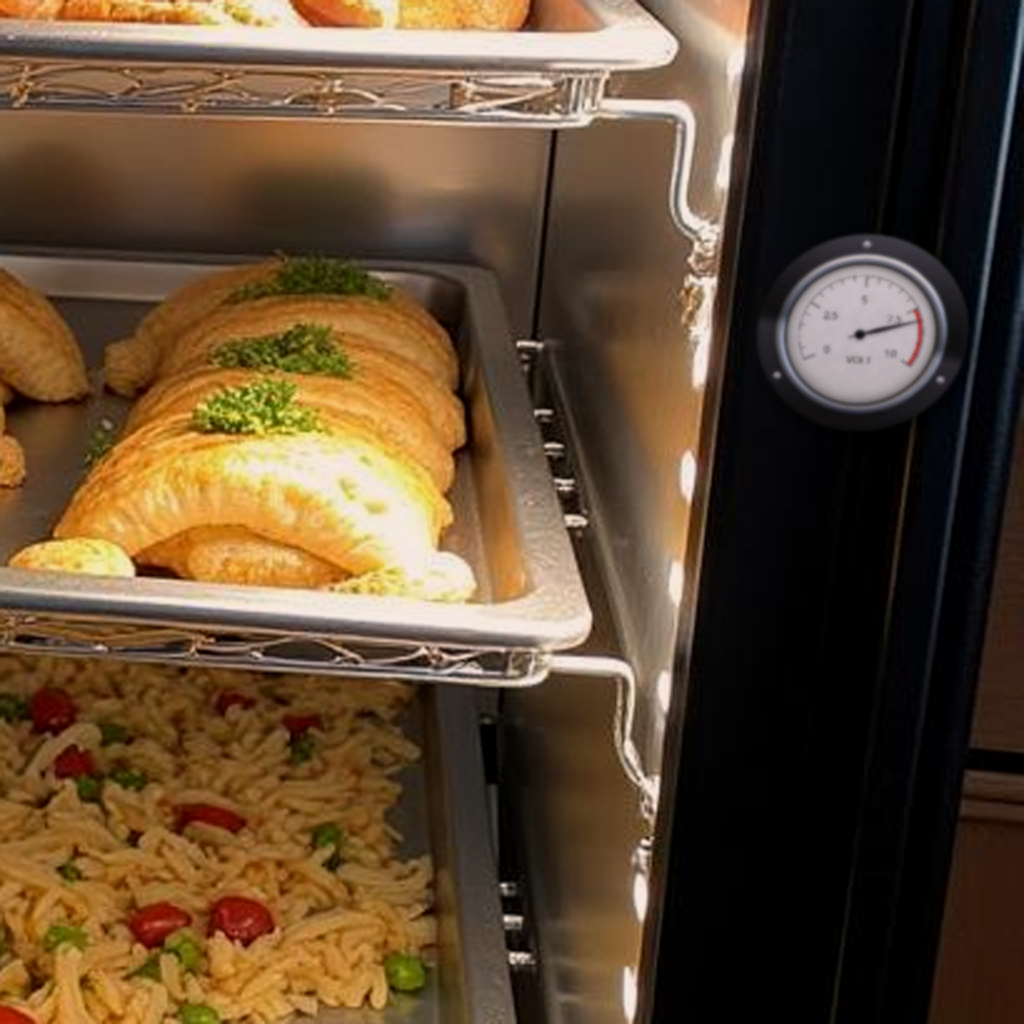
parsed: 8 V
